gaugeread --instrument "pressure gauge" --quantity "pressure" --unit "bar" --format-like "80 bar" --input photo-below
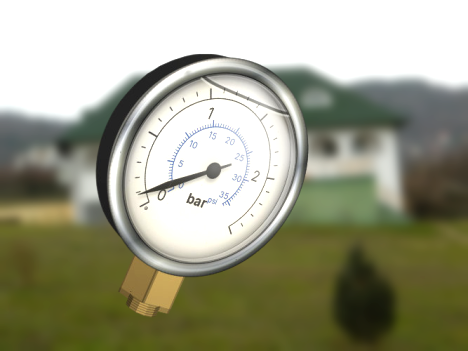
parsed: 0.1 bar
